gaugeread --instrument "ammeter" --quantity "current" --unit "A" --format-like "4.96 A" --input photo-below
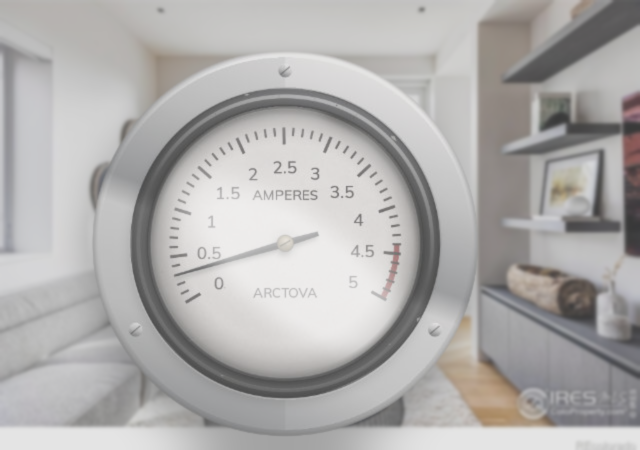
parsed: 0.3 A
